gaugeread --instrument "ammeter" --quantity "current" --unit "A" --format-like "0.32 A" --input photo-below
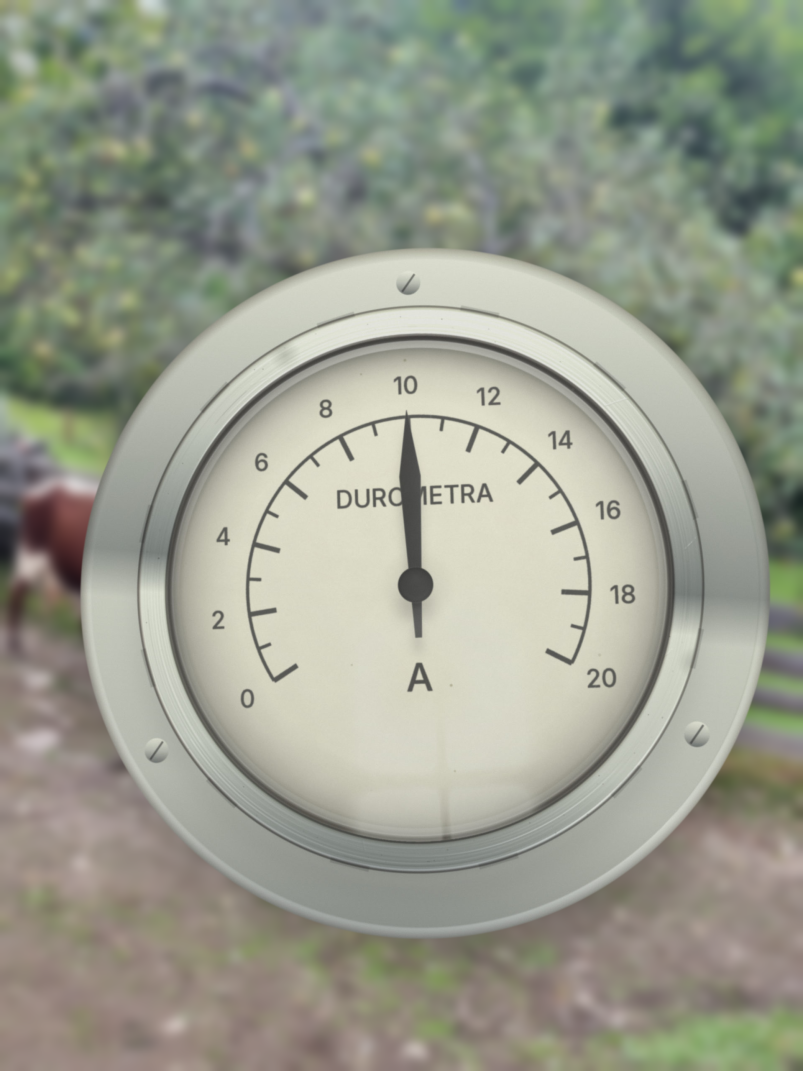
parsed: 10 A
